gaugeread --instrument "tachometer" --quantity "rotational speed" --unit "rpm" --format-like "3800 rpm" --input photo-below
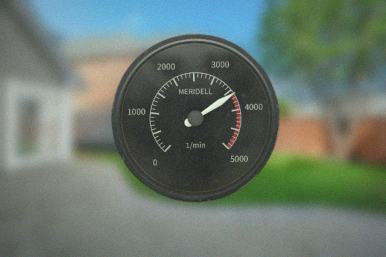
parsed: 3600 rpm
